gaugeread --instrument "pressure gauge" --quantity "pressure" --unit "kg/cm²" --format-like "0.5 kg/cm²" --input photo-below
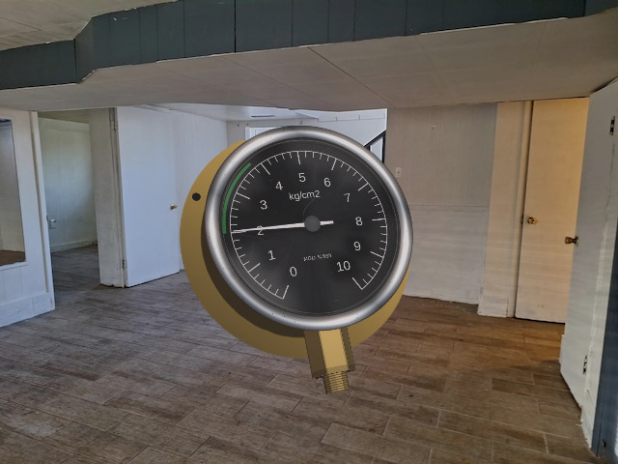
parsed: 2 kg/cm²
